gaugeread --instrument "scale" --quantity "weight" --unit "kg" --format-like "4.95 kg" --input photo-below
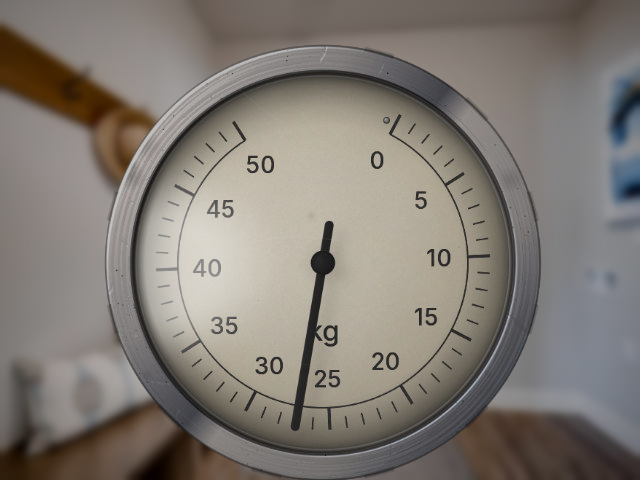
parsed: 27 kg
